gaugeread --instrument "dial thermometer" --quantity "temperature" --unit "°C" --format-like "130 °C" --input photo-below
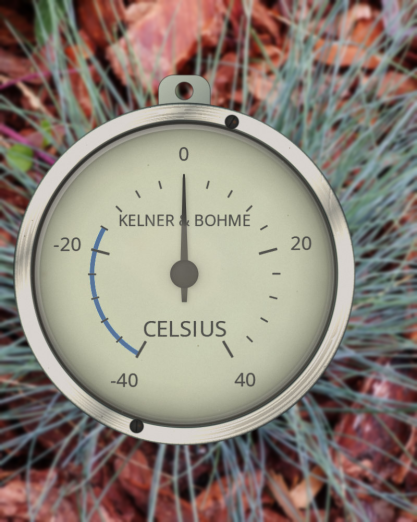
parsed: 0 °C
